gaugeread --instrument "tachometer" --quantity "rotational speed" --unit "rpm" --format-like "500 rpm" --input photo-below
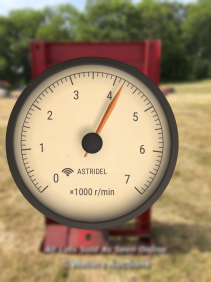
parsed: 4200 rpm
